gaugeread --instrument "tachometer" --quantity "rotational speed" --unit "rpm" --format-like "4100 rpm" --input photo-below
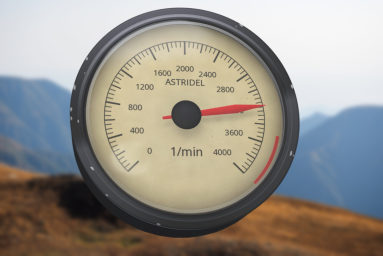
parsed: 3200 rpm
